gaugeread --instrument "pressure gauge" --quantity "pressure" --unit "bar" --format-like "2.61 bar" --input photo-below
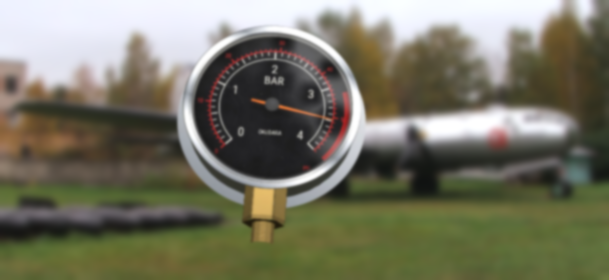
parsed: 3.5 bar
